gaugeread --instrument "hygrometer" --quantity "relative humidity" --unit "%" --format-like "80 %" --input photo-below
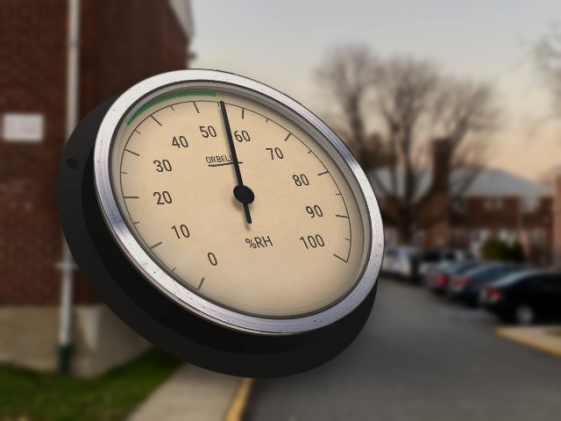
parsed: 55 %
